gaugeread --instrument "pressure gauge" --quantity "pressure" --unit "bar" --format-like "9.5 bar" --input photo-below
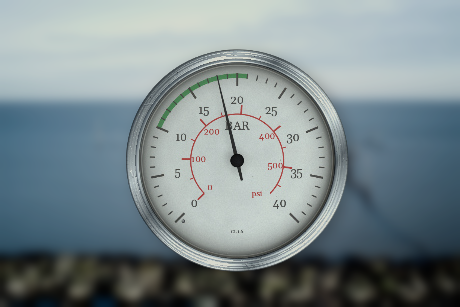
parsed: 18 bar
